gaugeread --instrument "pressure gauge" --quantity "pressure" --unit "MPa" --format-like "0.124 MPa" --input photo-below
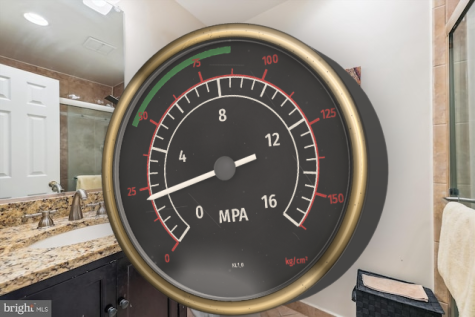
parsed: 2 MPa
